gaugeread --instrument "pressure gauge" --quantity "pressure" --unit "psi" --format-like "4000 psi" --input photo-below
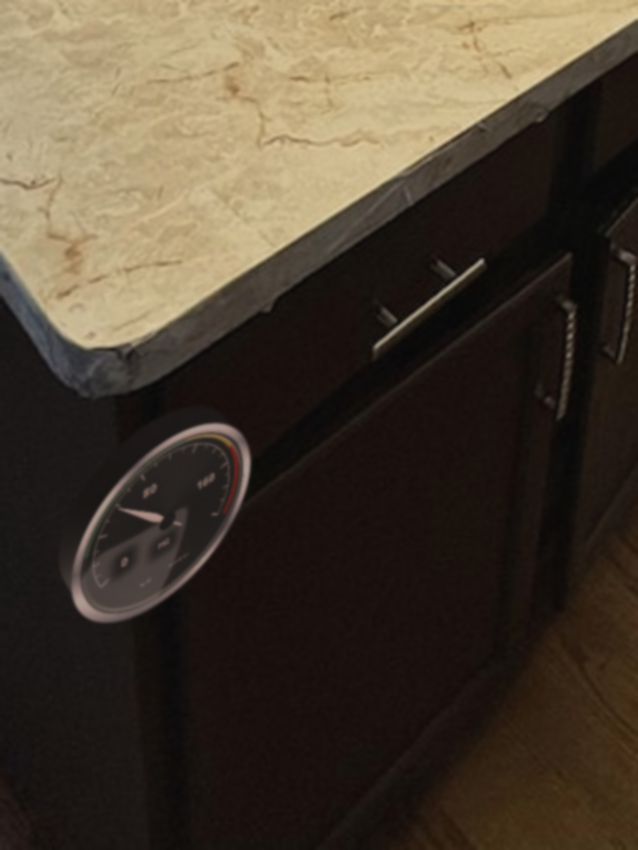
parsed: 60 psi
